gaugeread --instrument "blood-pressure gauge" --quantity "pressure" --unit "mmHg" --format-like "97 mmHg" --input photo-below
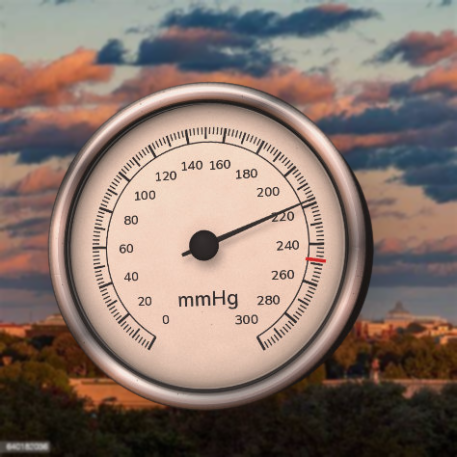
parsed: 218 mmHg
